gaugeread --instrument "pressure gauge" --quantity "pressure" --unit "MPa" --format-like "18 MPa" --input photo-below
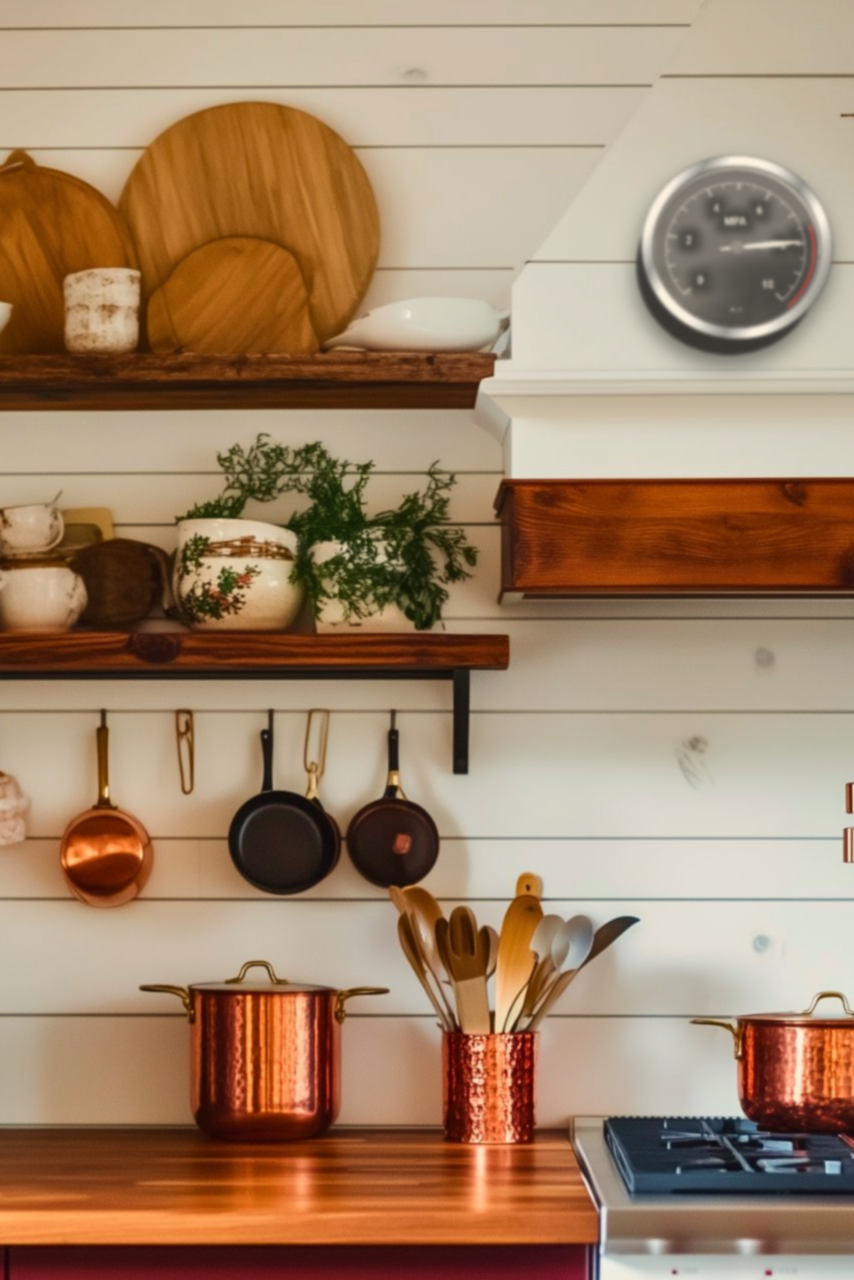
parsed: 8 MPa
